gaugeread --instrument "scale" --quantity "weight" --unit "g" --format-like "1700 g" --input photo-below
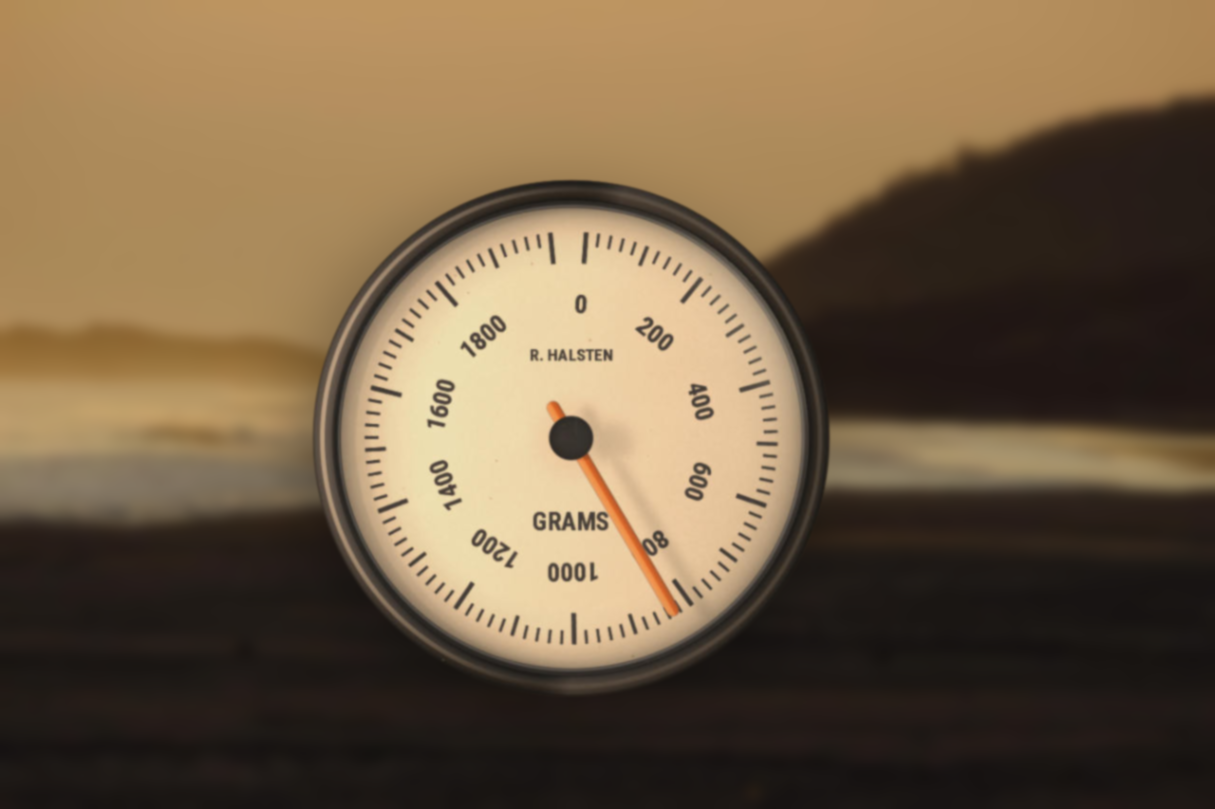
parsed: 830 g
